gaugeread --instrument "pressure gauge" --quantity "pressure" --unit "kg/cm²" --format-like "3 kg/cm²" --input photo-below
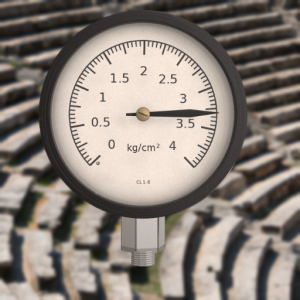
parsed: 3.3 kg/cm²
